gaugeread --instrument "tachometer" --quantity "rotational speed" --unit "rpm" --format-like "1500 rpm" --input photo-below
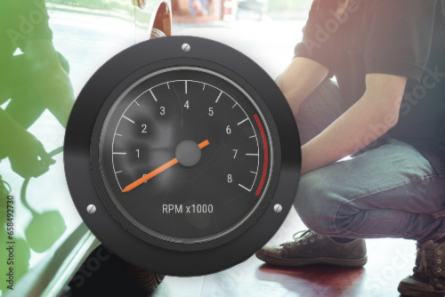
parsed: 0 rpm
